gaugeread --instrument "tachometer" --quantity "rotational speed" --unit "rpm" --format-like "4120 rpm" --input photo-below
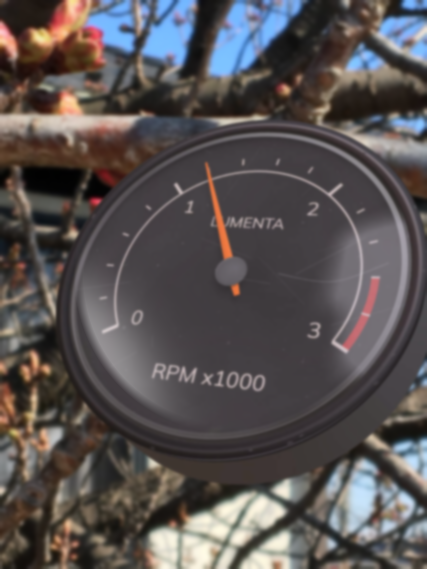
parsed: 1200 rpm
